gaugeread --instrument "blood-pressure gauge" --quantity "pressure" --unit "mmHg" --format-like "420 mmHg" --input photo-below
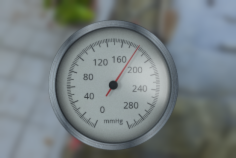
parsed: 180 mmHg
